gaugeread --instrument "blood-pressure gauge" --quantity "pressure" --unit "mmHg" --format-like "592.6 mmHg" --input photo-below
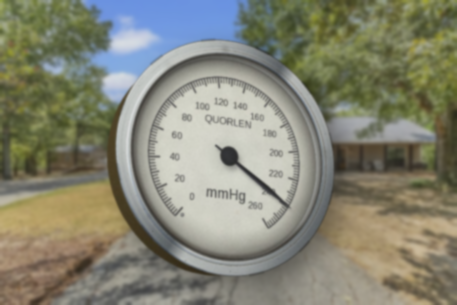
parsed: 240 mmHg
